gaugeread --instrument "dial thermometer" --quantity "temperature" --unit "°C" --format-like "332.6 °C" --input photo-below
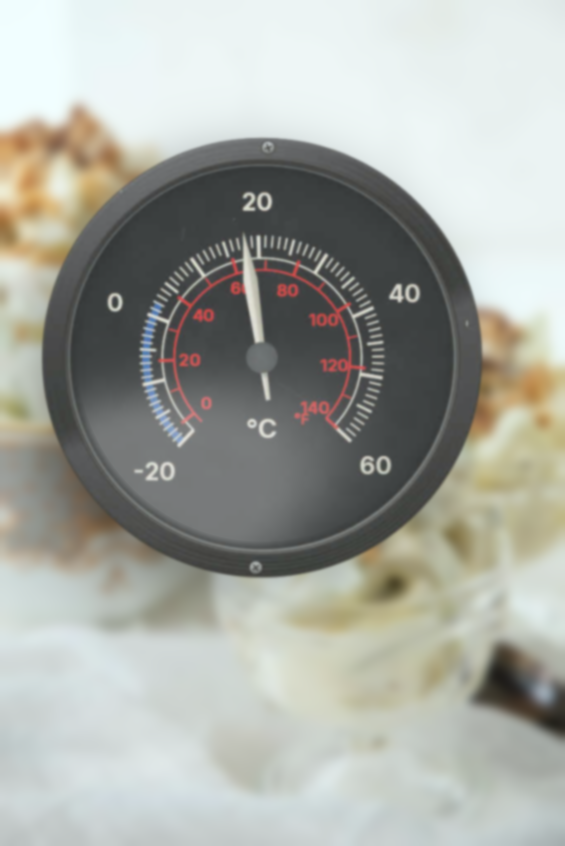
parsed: 18 °C
